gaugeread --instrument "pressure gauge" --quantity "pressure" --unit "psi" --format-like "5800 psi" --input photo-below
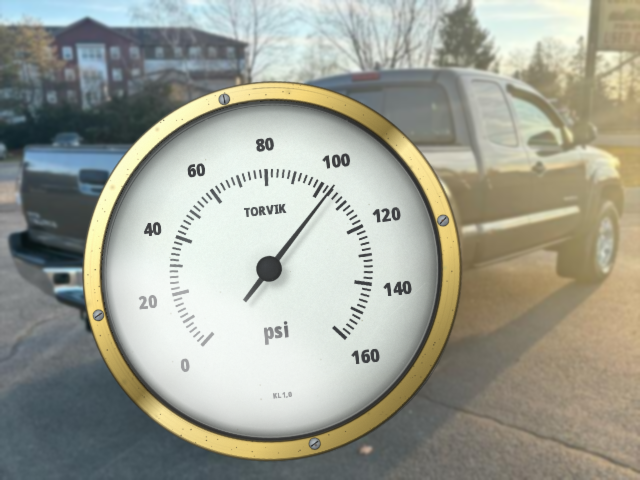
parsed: 104 psi
